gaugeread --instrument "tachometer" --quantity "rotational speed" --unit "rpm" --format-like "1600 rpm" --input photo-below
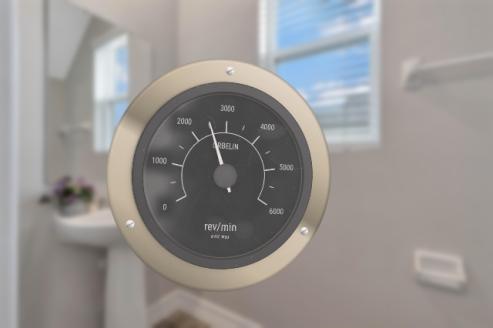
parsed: 2500 rpm
